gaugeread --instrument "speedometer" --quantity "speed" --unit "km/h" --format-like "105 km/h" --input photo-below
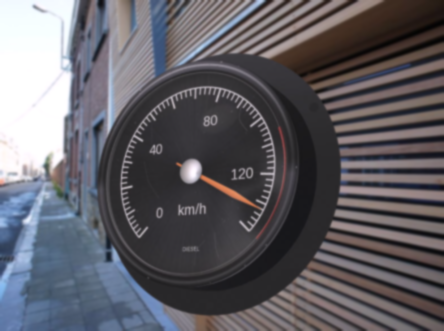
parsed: 132 km/h
